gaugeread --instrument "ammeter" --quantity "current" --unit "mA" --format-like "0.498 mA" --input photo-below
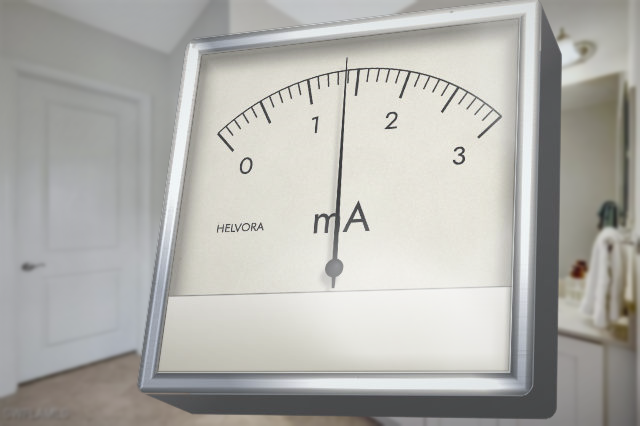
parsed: 1.4 mA
